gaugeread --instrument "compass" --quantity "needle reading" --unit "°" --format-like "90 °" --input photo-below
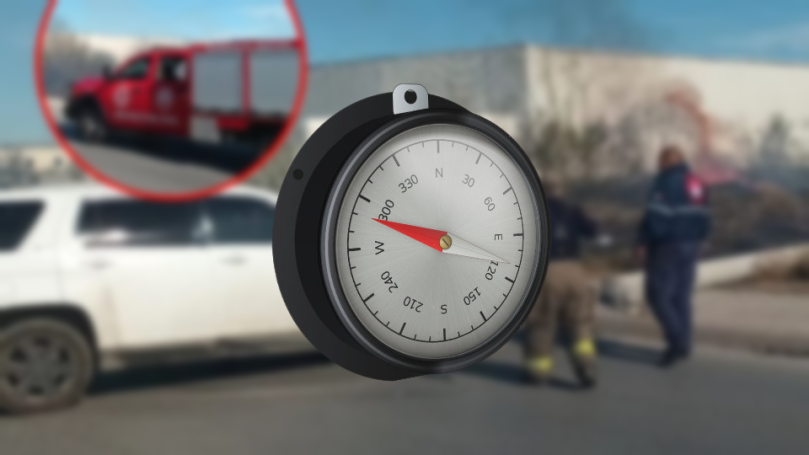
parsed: 290 °
